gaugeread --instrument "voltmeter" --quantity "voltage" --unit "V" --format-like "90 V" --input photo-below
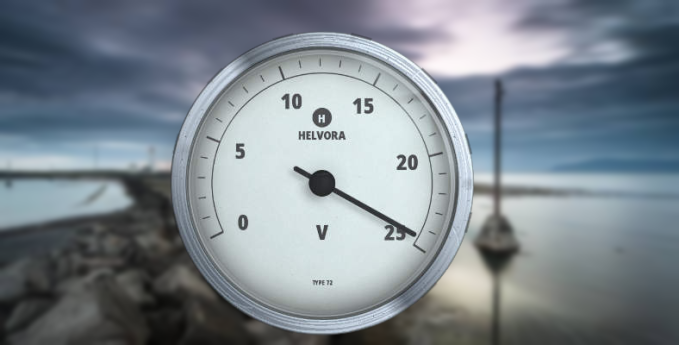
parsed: 24.5 V
